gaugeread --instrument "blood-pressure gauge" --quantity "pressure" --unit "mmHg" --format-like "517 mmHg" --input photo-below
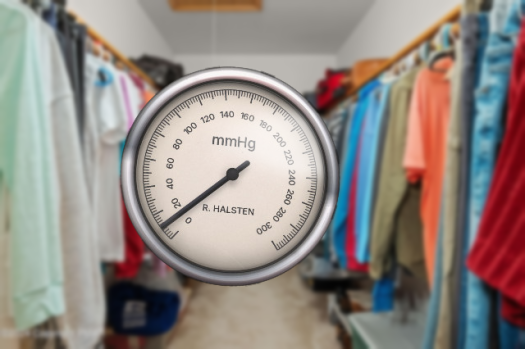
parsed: 10 mmHg
